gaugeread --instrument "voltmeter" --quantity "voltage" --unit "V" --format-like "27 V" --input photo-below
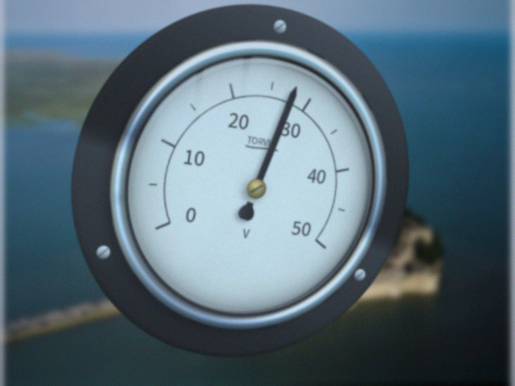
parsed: 27.5 V
